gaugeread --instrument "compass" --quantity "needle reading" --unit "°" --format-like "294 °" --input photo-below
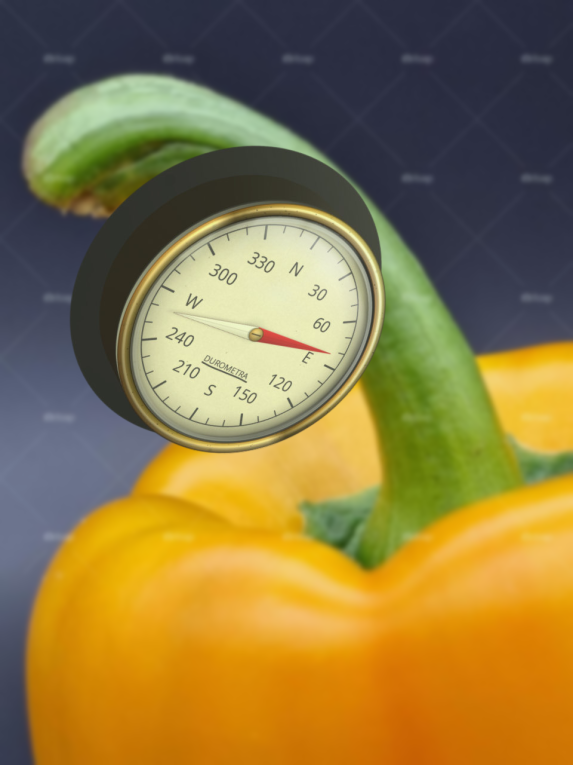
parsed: 80 °
